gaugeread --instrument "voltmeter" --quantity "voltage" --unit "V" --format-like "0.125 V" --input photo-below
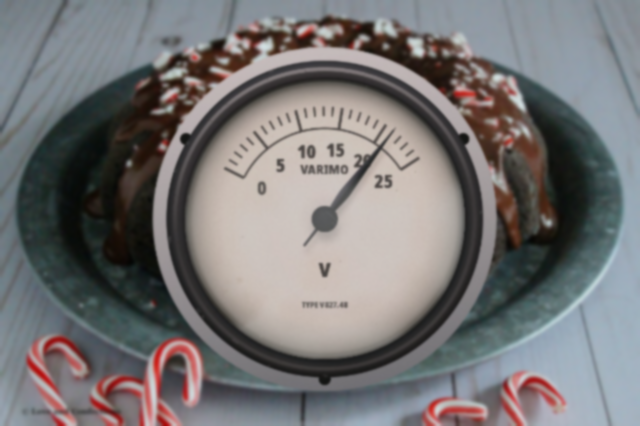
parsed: 21 V
